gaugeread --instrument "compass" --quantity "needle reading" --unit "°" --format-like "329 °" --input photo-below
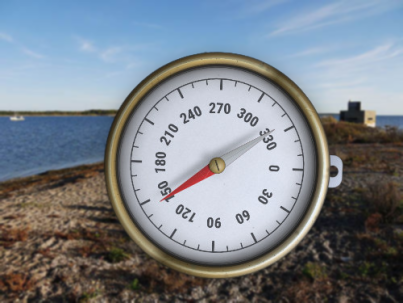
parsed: 145 °
